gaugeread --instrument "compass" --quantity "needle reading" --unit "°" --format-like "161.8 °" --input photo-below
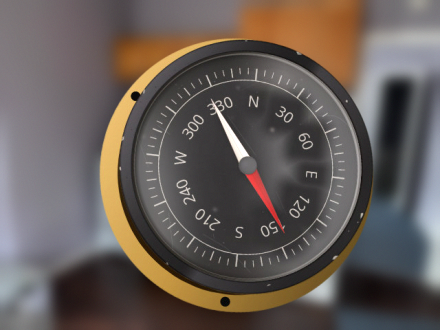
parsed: 145 °
